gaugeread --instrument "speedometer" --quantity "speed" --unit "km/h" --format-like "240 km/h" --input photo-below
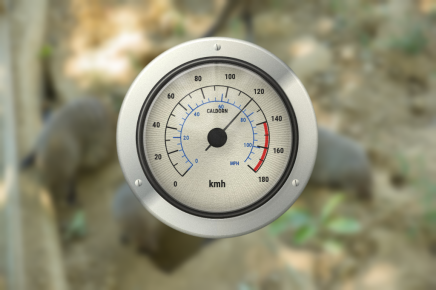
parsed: 120 km/h
